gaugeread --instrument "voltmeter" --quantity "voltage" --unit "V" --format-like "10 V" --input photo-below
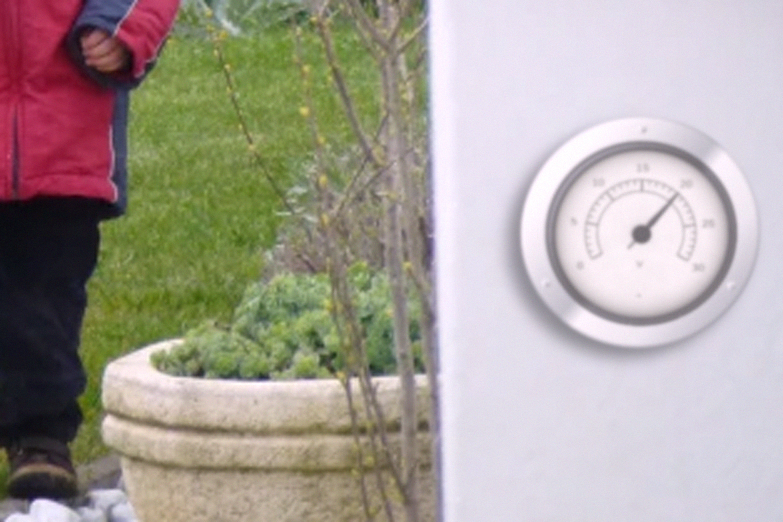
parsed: 20 V
